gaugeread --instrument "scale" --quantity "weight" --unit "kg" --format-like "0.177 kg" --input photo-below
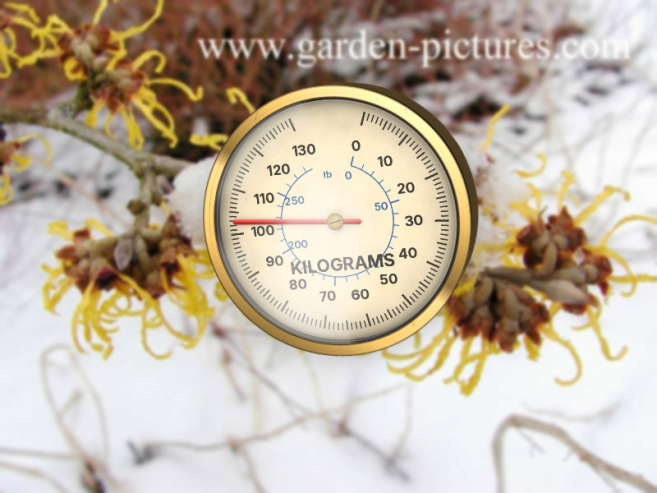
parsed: 103 kg
